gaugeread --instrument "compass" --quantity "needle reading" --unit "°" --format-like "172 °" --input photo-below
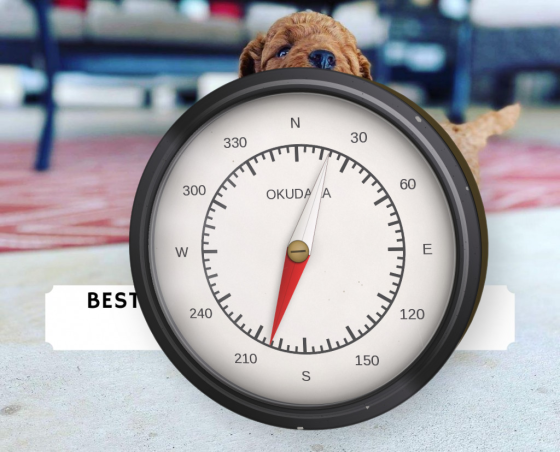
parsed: 200 °
